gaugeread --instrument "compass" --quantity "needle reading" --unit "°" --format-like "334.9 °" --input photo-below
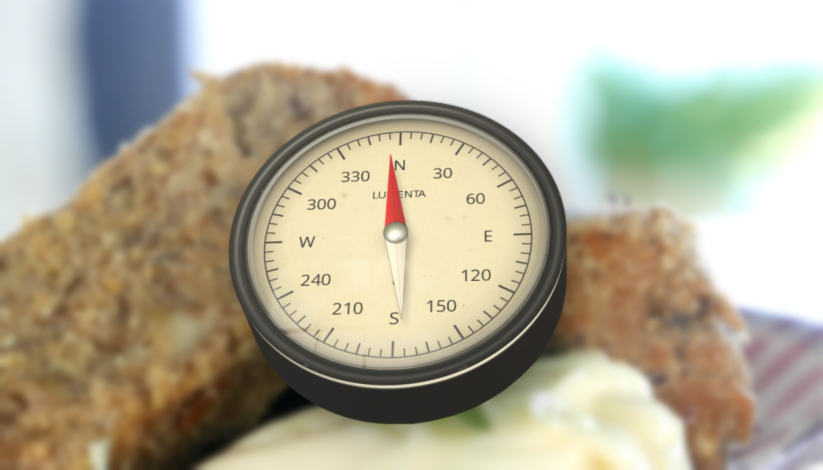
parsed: 355 °
